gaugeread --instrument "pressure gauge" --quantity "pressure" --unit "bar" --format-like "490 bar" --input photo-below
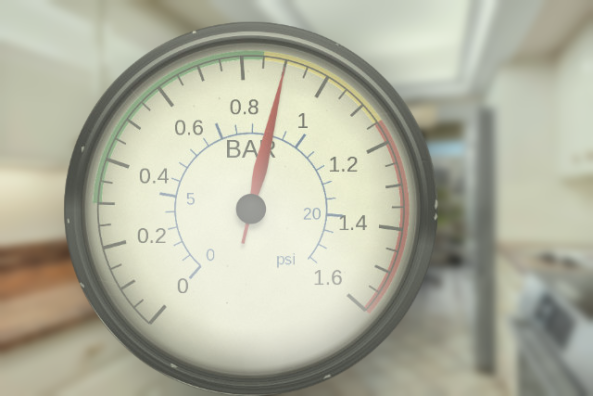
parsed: 0.9 bar
